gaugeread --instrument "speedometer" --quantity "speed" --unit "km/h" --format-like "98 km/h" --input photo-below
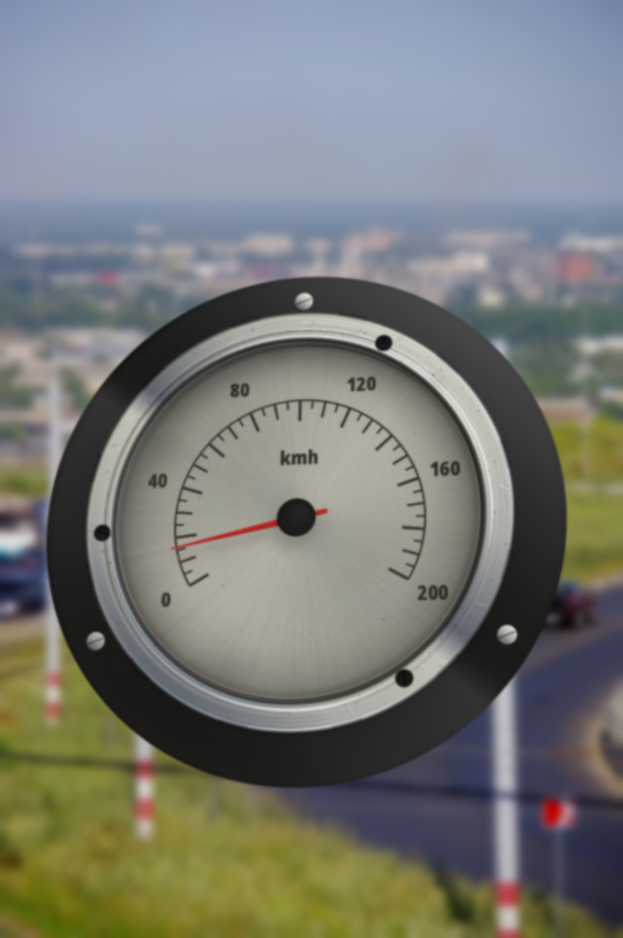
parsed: 15 km/h
